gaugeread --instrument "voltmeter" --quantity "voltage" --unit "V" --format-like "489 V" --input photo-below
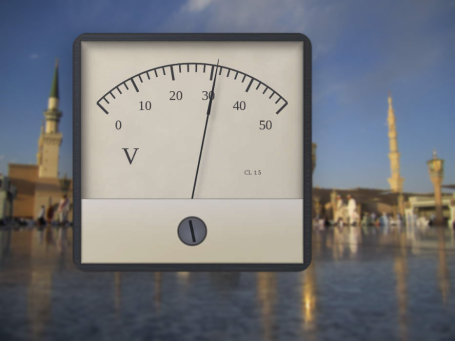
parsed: 31 V
